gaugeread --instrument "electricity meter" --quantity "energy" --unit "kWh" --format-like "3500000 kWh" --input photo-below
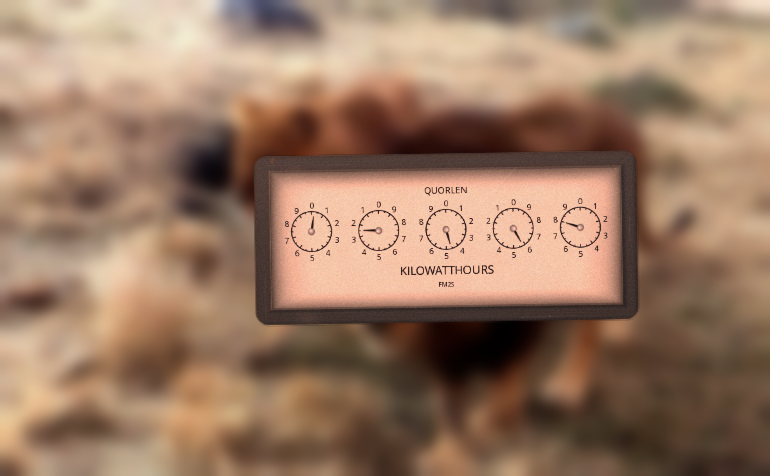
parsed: 2458 kWh
